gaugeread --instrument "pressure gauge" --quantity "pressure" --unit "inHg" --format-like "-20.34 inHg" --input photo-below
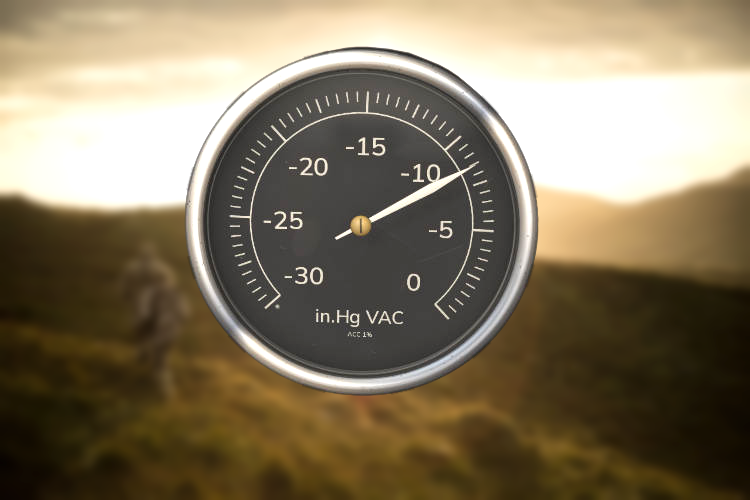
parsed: -8.5 inHg
